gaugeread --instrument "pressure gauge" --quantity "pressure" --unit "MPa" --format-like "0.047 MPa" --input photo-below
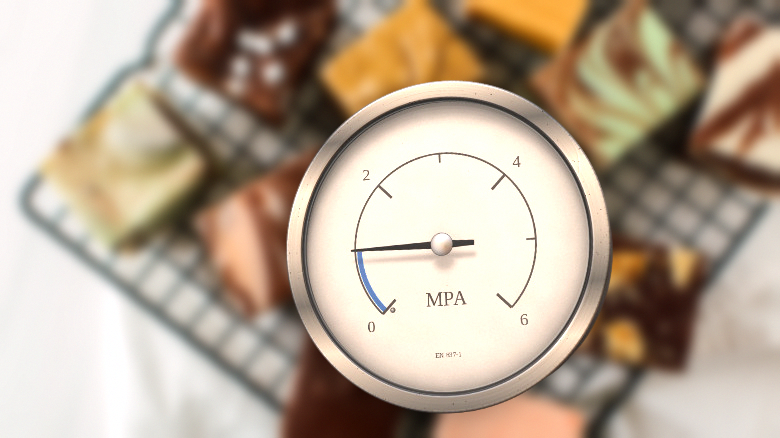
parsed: 1 MPa
